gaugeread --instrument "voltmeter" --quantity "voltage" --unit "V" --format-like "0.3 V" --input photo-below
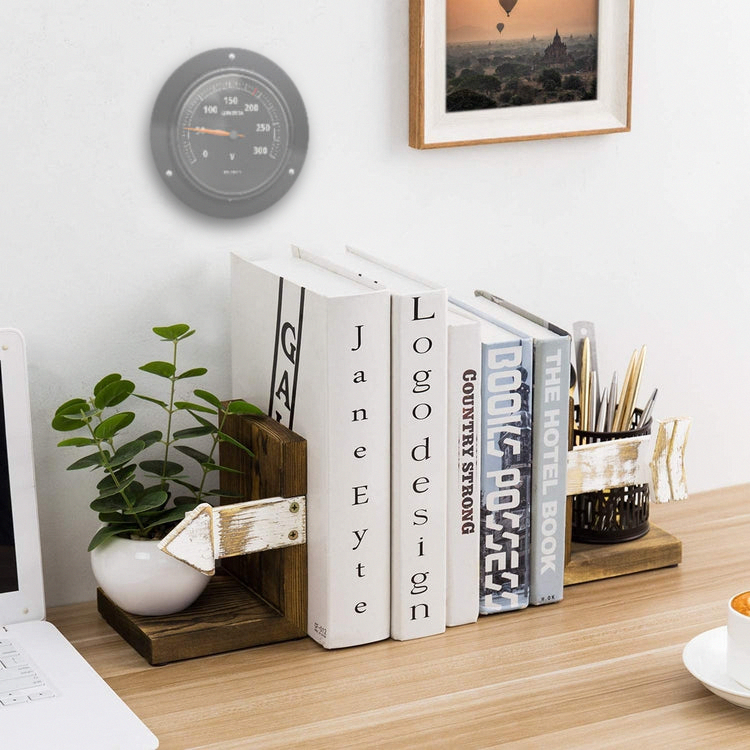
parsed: 50 V
